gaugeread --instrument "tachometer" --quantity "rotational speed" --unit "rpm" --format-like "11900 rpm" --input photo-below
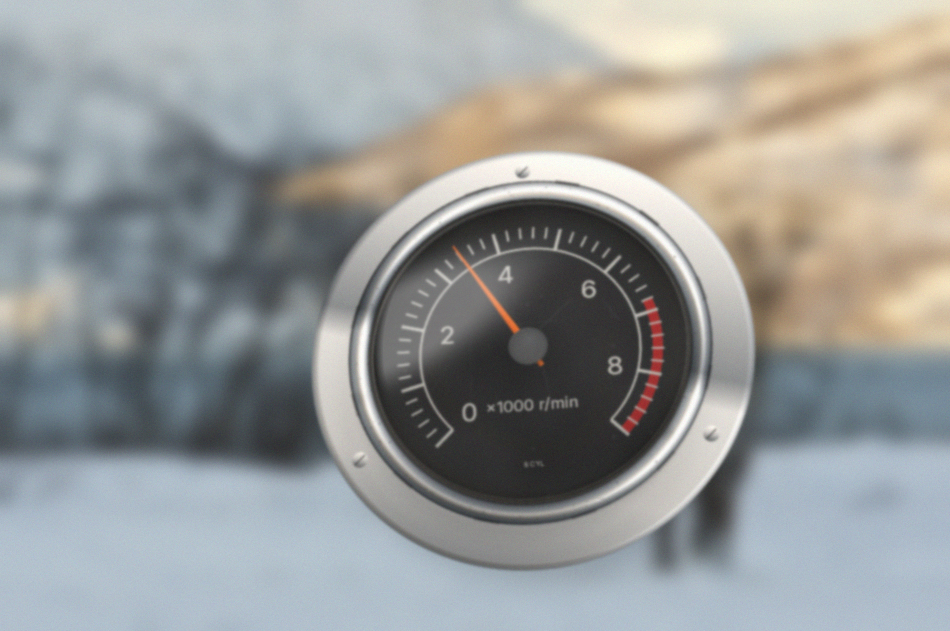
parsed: 3400 rpm
